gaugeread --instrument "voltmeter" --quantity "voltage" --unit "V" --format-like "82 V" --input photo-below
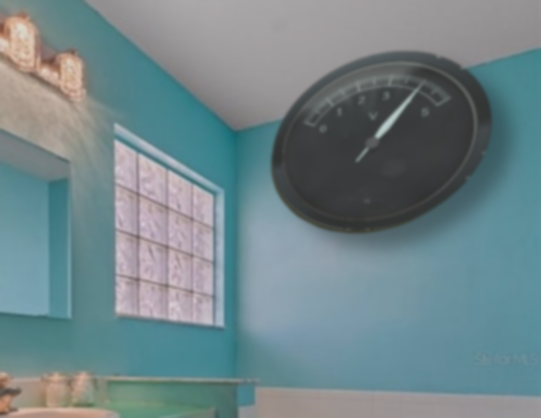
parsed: 4 V
